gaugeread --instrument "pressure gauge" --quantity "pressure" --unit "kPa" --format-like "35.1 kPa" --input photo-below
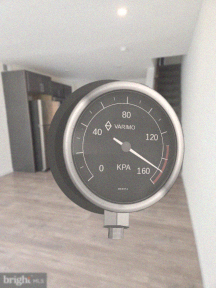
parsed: 150 kPa
